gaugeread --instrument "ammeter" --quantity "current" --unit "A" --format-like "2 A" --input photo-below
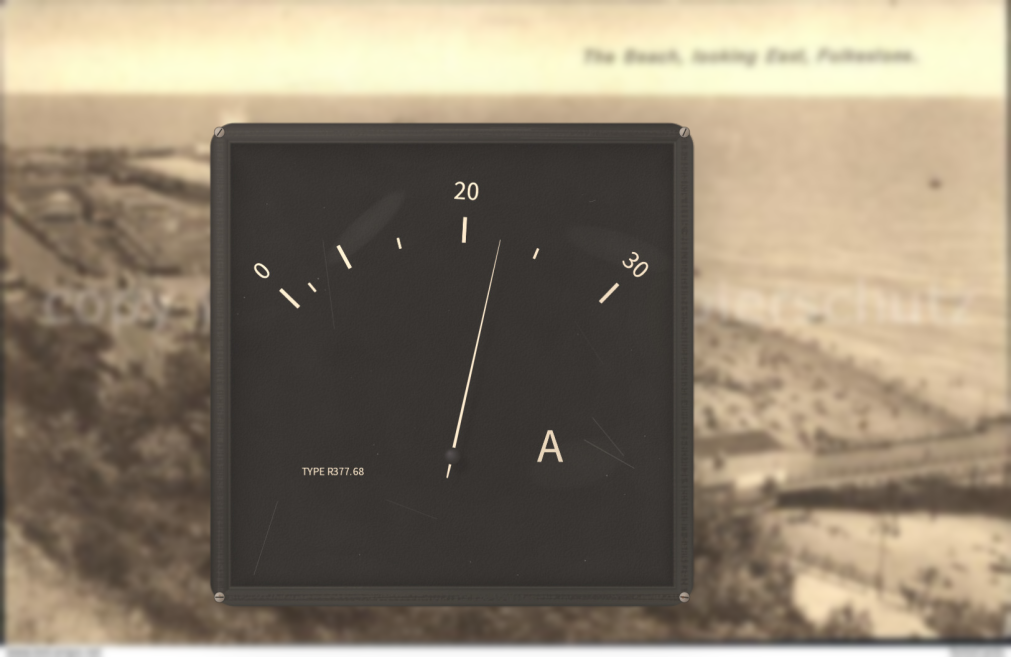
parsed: 22.5 A
